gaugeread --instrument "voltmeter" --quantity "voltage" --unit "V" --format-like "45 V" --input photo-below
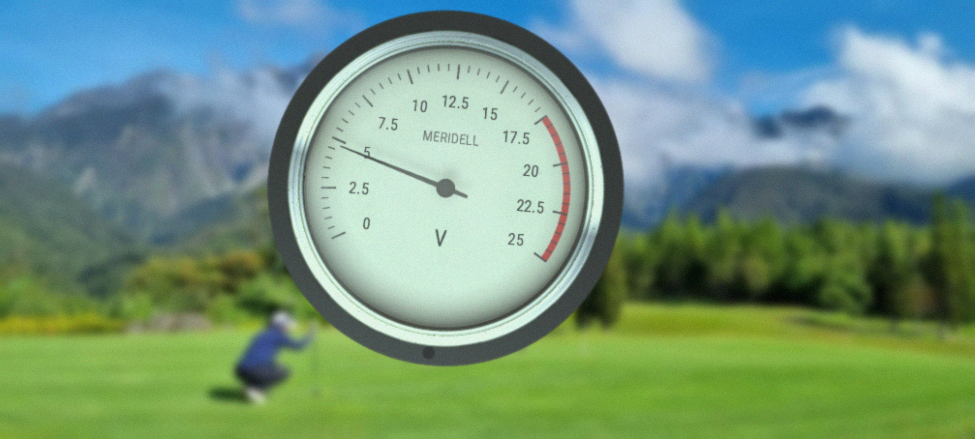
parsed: 4.75 V
